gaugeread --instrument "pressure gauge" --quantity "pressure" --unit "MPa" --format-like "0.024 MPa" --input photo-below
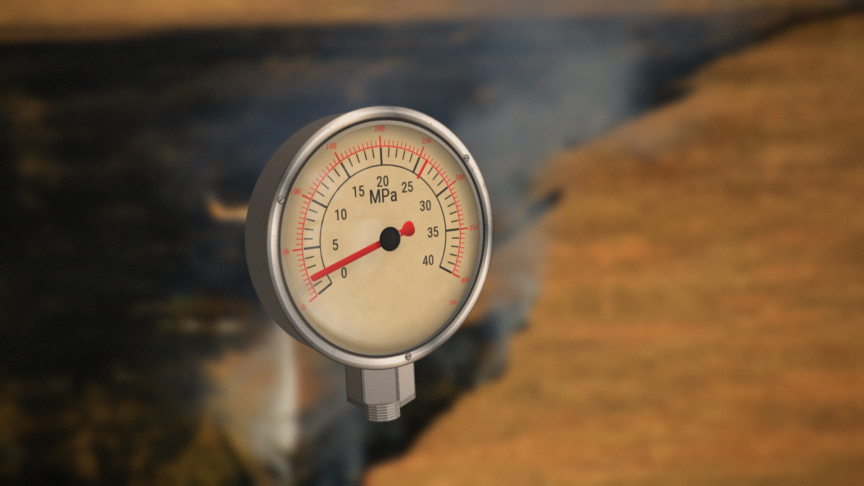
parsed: 2 MPa
